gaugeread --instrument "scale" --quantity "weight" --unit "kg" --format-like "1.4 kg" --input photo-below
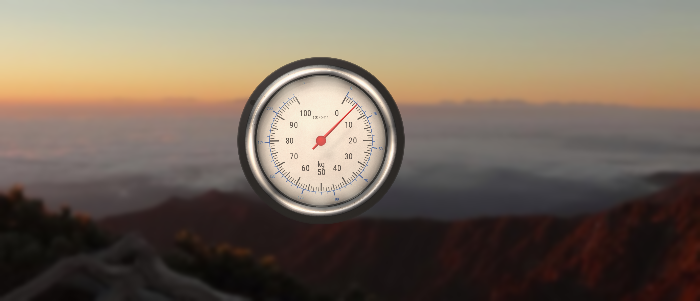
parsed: 5 kg
